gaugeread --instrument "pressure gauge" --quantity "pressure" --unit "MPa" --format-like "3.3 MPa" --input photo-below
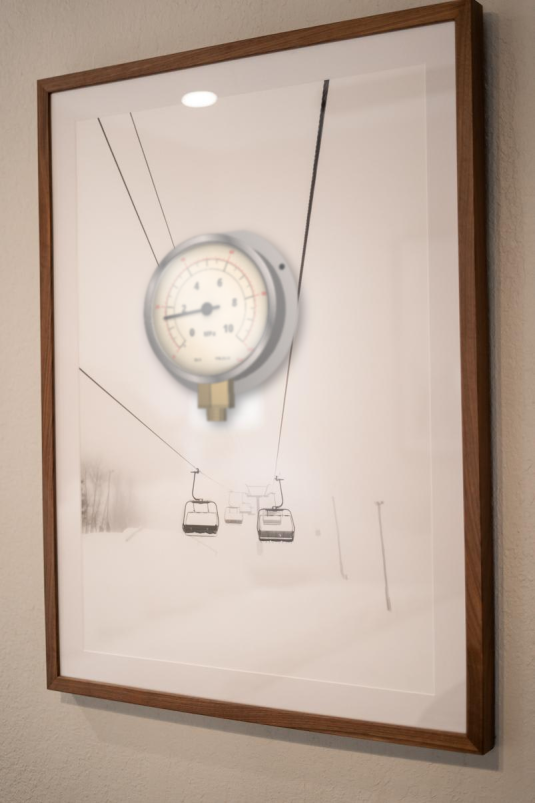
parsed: 1.5 MPa
